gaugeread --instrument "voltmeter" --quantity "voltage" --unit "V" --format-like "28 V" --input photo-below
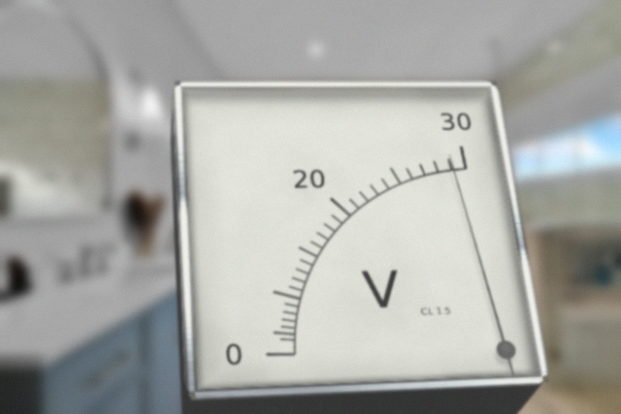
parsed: 29 V
